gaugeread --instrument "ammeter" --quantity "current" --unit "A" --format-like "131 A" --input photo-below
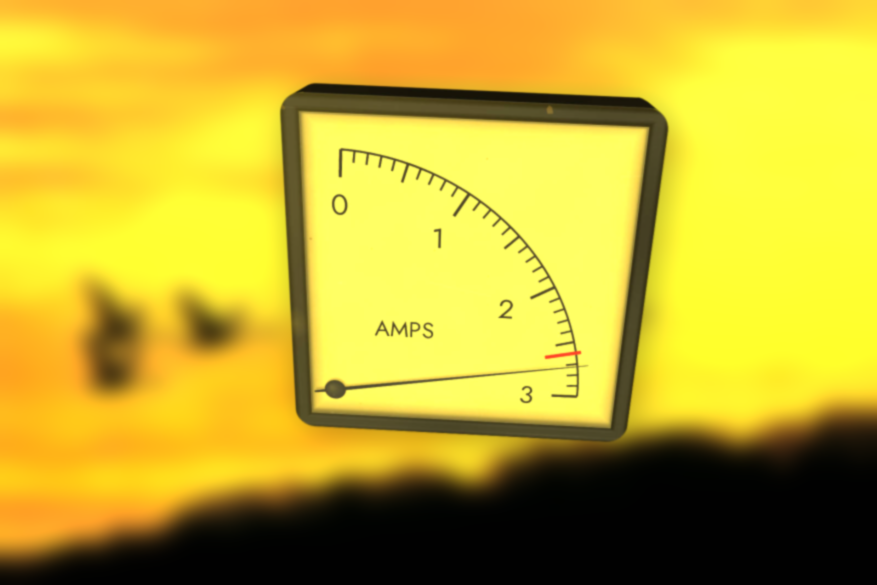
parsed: 2.7 A
